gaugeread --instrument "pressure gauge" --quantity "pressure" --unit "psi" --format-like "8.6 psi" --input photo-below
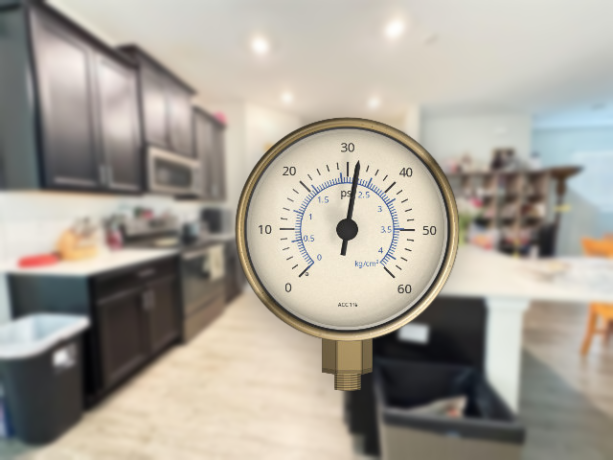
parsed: 32 psi
